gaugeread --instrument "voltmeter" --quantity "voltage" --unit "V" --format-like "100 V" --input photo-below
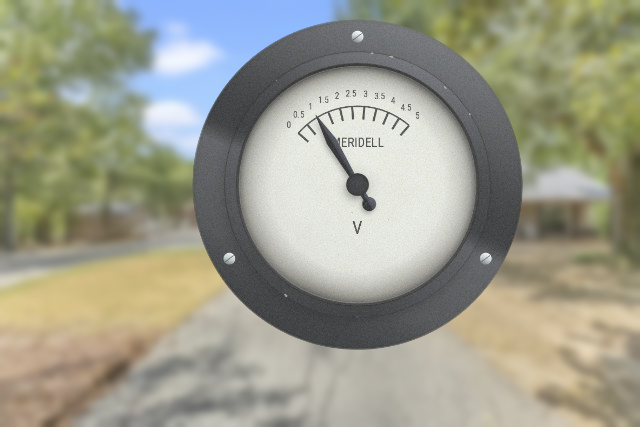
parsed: 1 V
